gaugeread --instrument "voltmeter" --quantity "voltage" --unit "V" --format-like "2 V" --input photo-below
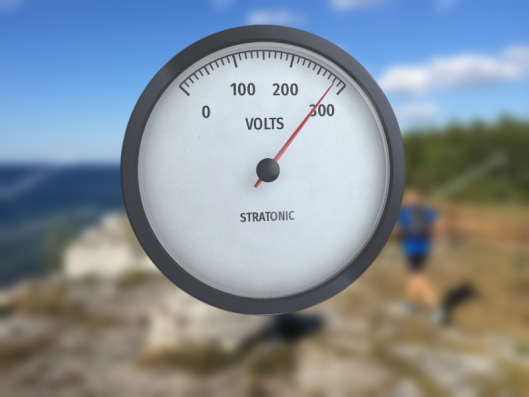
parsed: 280 V
